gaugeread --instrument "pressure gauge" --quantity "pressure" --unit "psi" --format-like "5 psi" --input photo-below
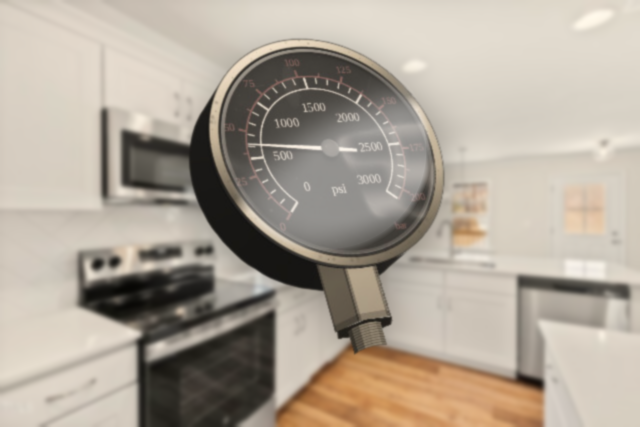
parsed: 600 psi
